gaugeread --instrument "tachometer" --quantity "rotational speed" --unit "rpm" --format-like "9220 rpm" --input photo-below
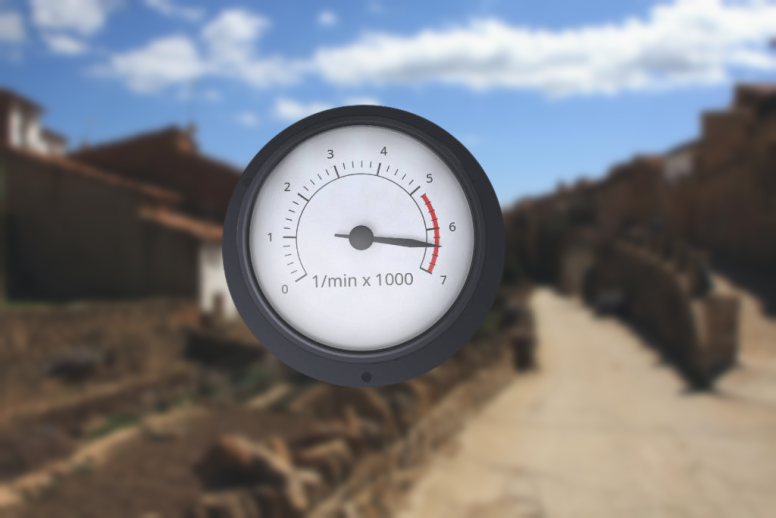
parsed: 6400 rpm
